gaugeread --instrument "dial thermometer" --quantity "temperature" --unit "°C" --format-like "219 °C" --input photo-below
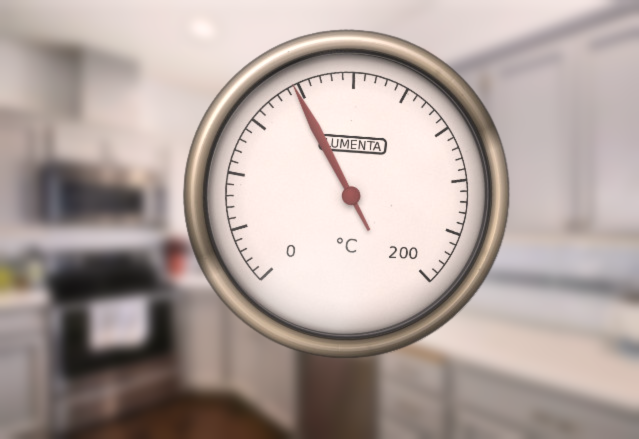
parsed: 78 °C
